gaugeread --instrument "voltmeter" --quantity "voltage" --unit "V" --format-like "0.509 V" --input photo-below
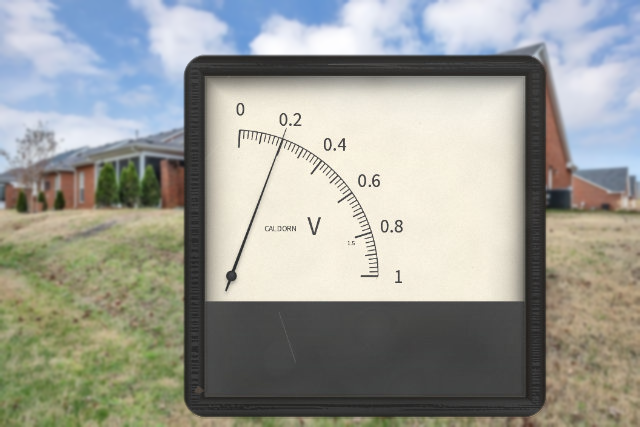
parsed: 0.2 V
